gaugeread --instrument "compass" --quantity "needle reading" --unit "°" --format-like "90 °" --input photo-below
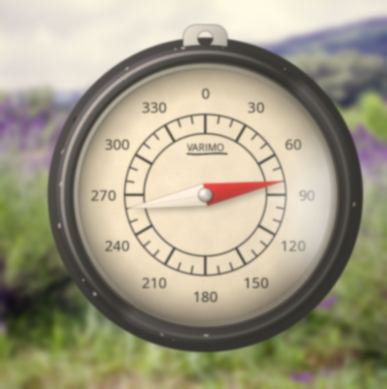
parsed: 80 °
